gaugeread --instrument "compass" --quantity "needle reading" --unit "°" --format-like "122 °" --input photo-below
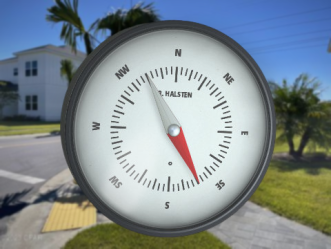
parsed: 150 °
